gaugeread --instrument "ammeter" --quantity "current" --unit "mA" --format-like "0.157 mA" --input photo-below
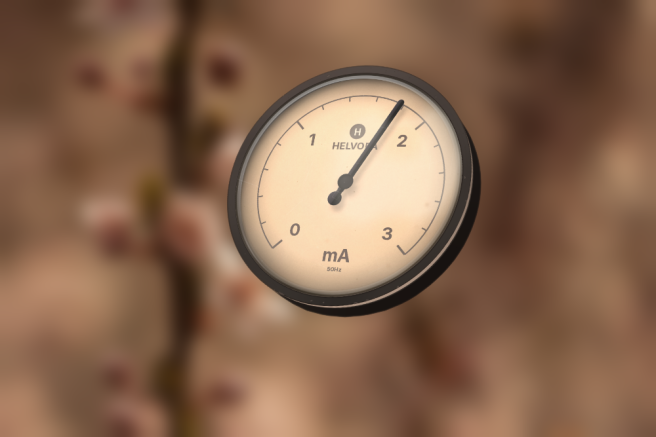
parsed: 1.8 mA
